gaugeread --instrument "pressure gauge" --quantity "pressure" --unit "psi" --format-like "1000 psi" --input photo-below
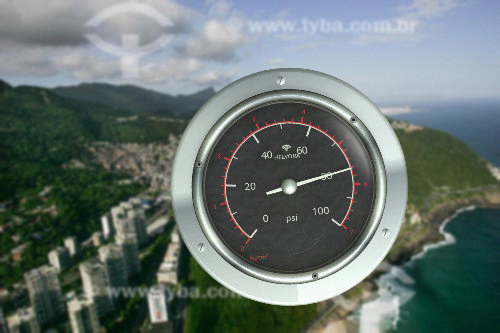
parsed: 80 psi
